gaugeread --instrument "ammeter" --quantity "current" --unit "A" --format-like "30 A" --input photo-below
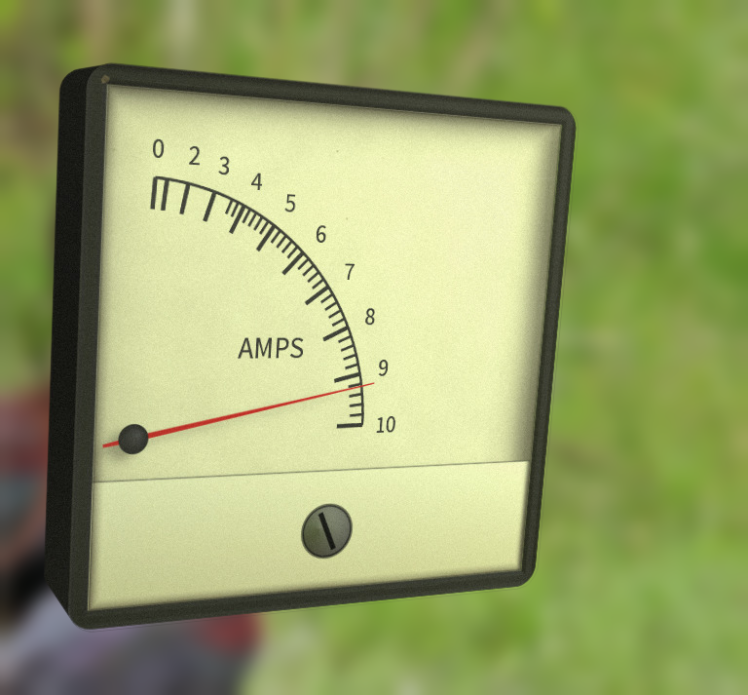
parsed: 9.2 A
